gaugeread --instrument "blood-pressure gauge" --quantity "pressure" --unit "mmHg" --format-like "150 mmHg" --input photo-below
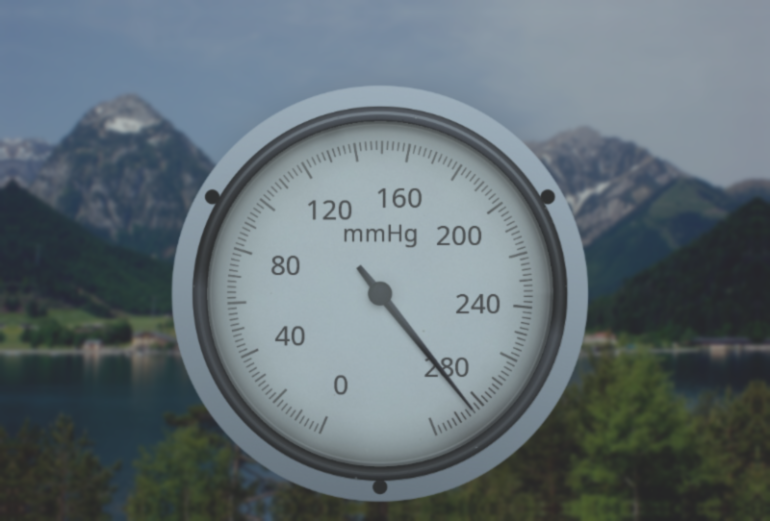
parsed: 284 mmHg
